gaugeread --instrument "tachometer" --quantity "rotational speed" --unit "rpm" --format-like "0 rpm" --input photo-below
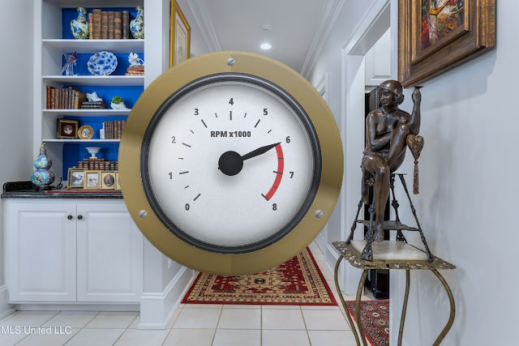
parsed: 6000 rpm
